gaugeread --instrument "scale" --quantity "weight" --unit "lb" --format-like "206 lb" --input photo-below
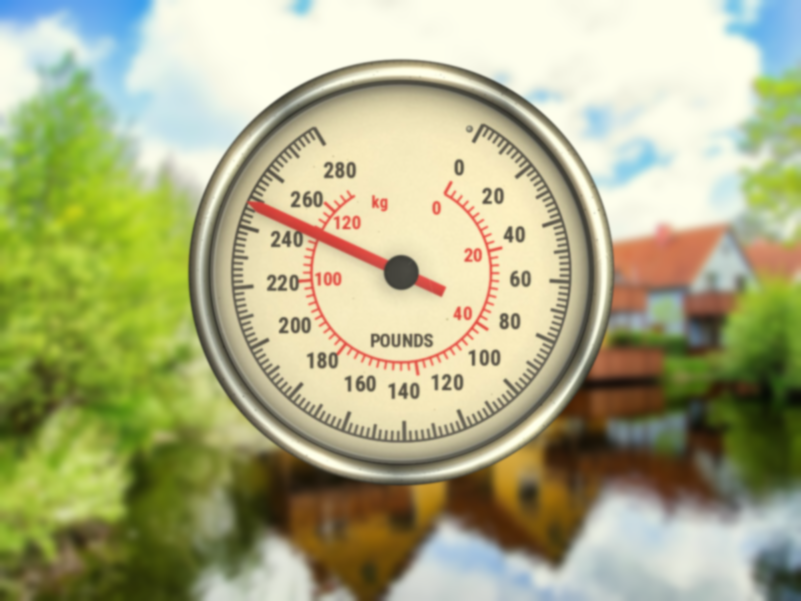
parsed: 248 lb
